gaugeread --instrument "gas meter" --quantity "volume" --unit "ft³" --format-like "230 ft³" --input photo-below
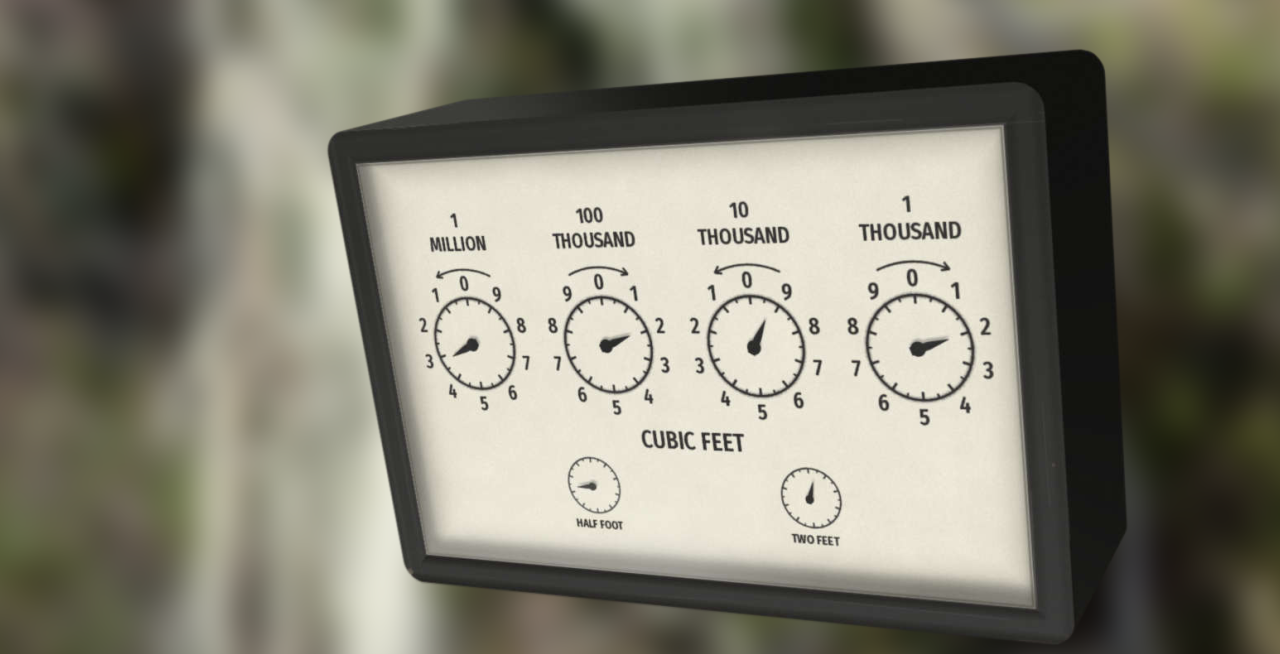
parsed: 319200 ft³
